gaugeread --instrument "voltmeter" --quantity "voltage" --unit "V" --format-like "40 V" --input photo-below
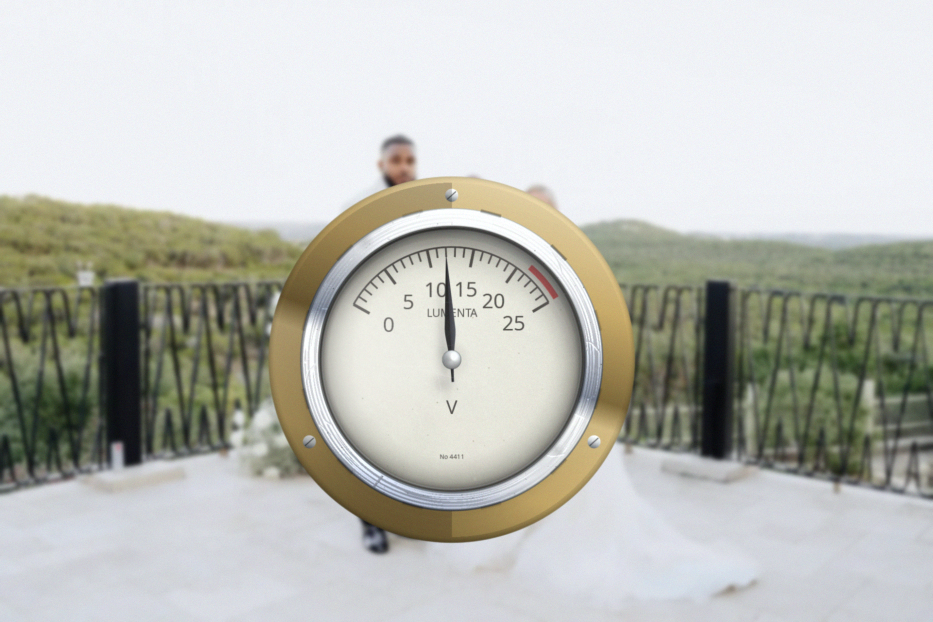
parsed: 12 V
